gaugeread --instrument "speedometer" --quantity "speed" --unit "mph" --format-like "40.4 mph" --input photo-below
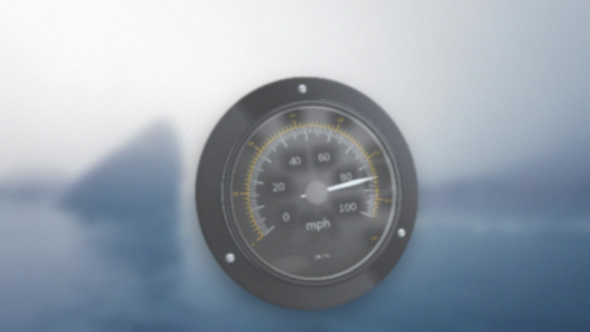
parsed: 85 mph
